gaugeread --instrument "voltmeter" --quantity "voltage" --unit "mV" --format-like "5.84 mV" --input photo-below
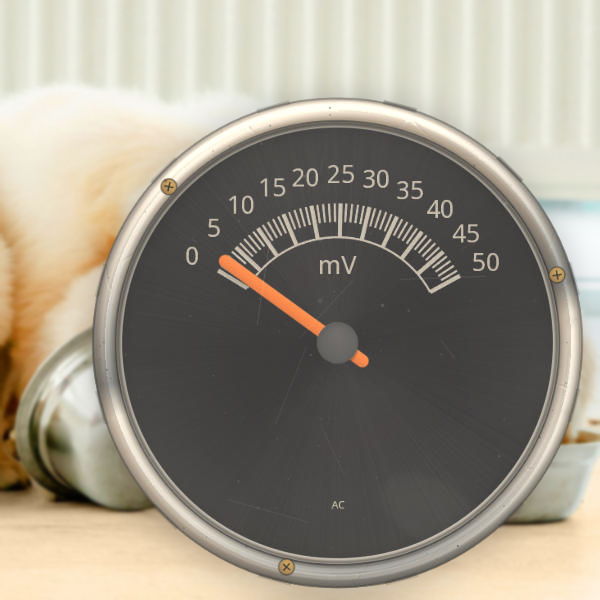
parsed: 2 mV
